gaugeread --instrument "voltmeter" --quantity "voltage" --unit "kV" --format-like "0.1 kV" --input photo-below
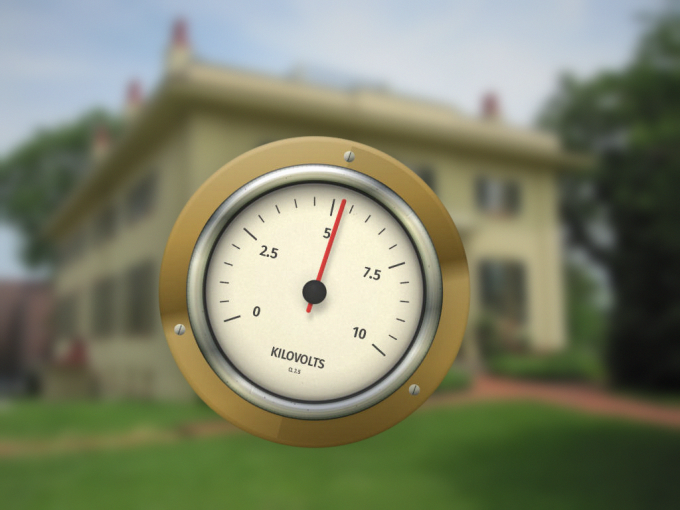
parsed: 5.25 kV
